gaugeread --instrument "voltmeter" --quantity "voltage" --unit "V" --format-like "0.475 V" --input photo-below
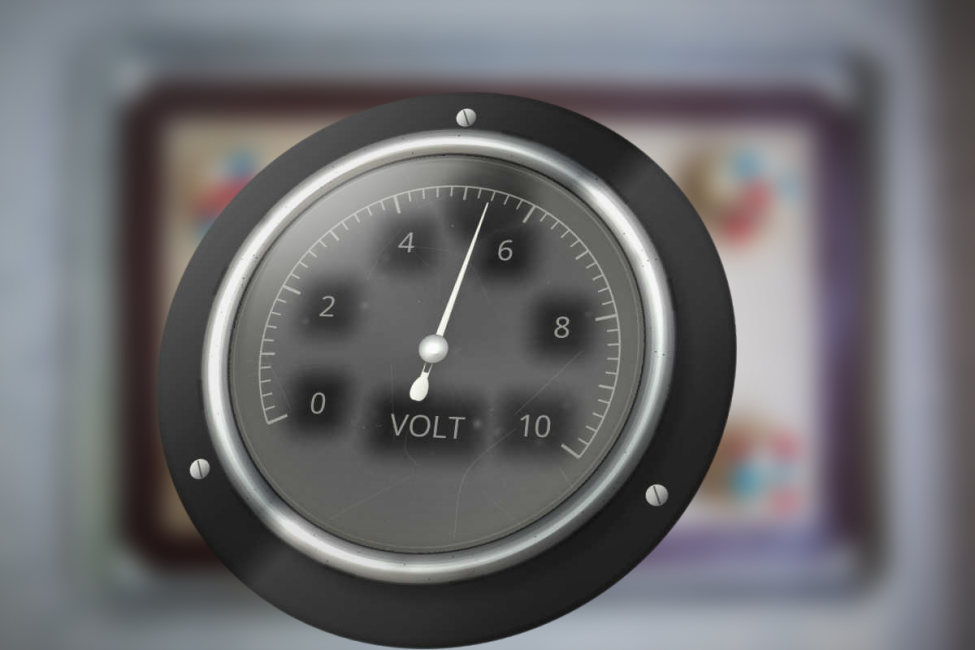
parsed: 5.4 V
